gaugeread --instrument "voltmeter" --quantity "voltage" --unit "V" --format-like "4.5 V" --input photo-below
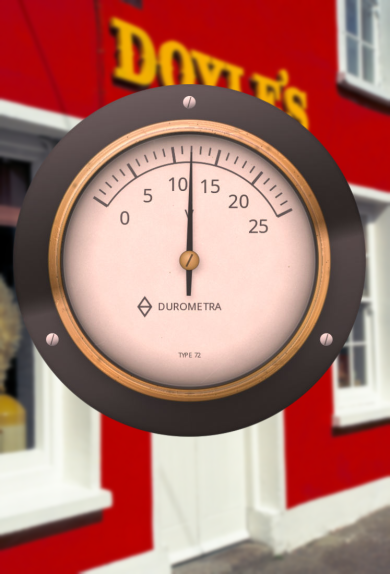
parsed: 12 V
